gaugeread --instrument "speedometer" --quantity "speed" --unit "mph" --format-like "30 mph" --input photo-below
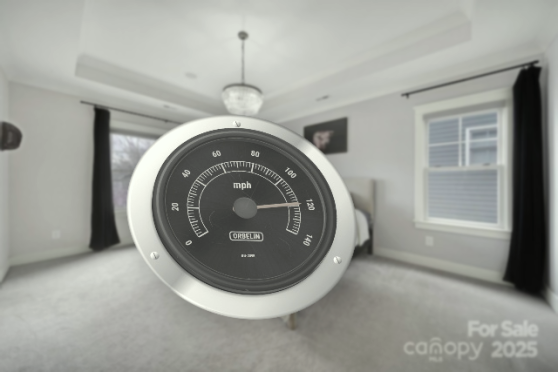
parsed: 120 mph
